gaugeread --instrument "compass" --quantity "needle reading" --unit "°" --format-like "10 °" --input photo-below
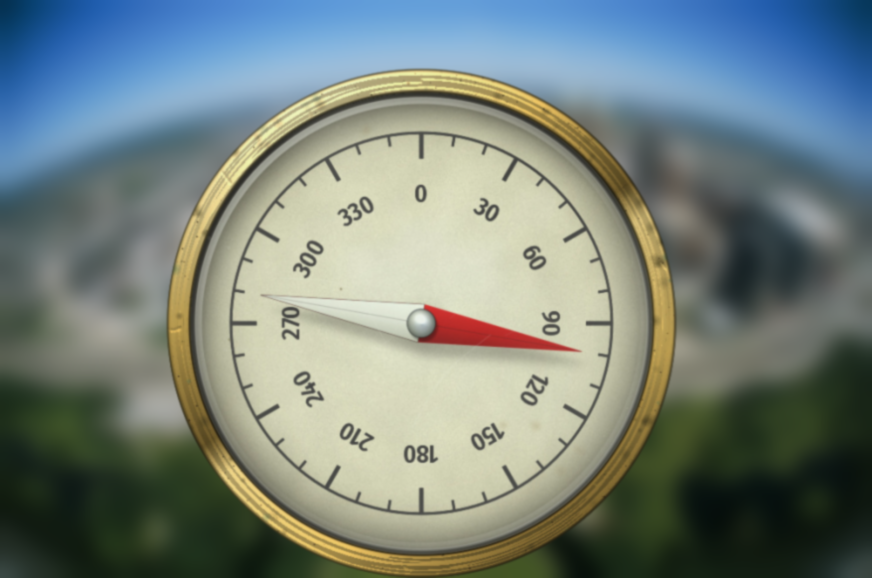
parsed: 100 °
